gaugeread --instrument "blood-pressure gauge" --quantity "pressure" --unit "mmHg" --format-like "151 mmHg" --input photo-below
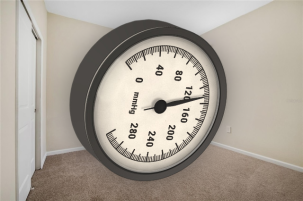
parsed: 130 mmHg
